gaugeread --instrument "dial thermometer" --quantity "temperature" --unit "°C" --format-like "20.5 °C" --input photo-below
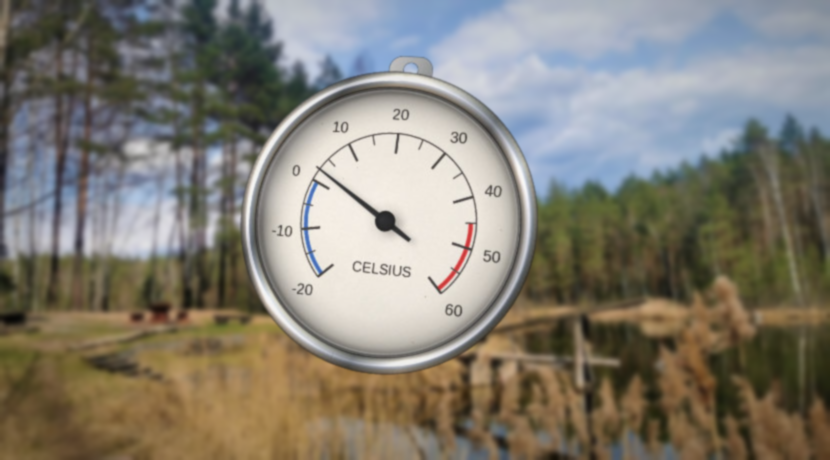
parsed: 2.5 °C
